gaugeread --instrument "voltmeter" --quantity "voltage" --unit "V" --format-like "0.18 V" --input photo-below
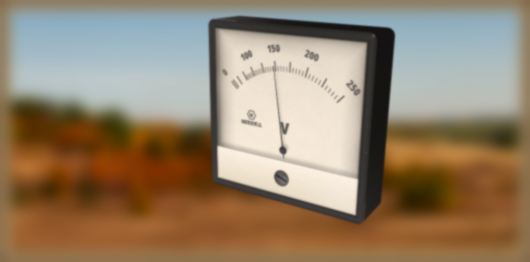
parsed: 150 V
